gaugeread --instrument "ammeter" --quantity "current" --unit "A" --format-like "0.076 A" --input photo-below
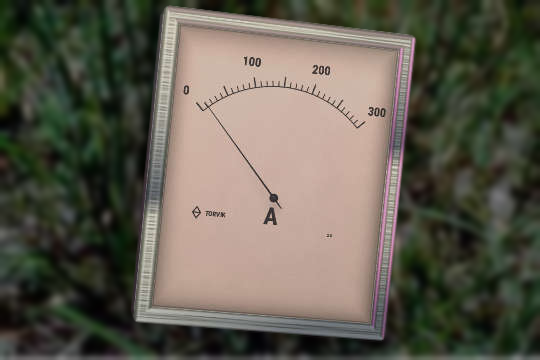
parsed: 10 A
